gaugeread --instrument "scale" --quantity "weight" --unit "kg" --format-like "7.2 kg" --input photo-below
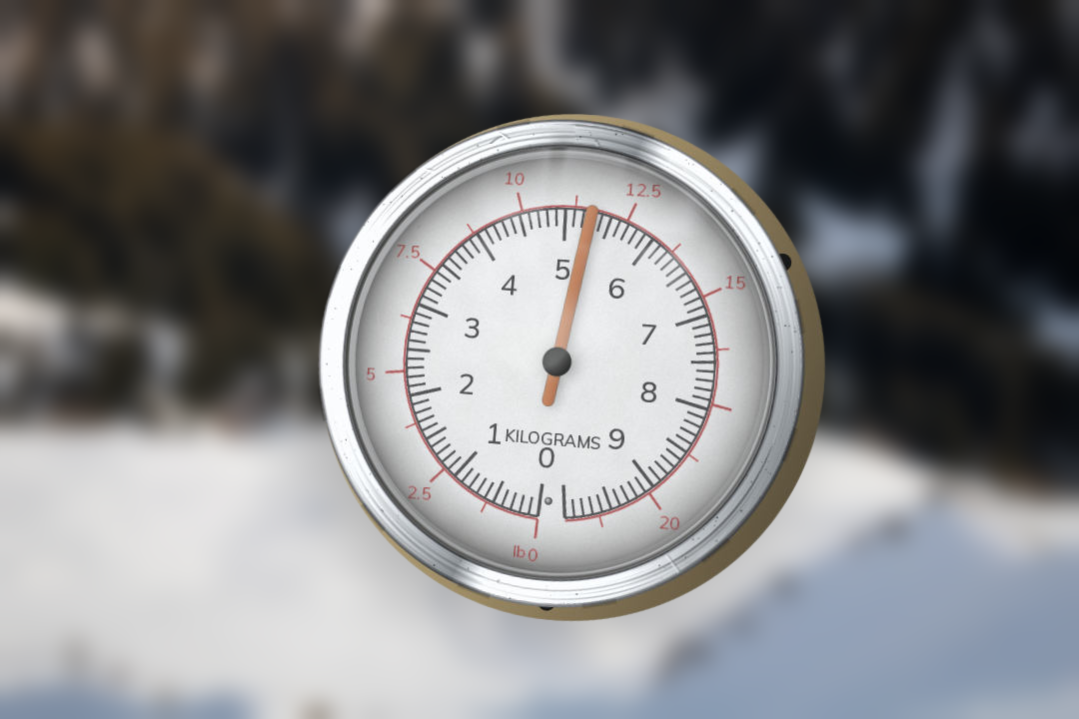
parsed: 5.3 kg
